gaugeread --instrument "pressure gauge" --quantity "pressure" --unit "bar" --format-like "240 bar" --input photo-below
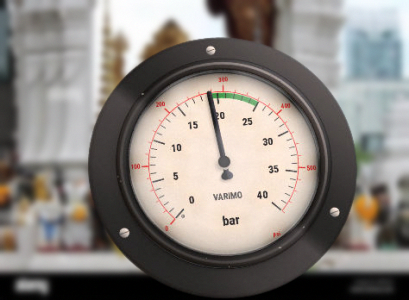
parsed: 19 bar
